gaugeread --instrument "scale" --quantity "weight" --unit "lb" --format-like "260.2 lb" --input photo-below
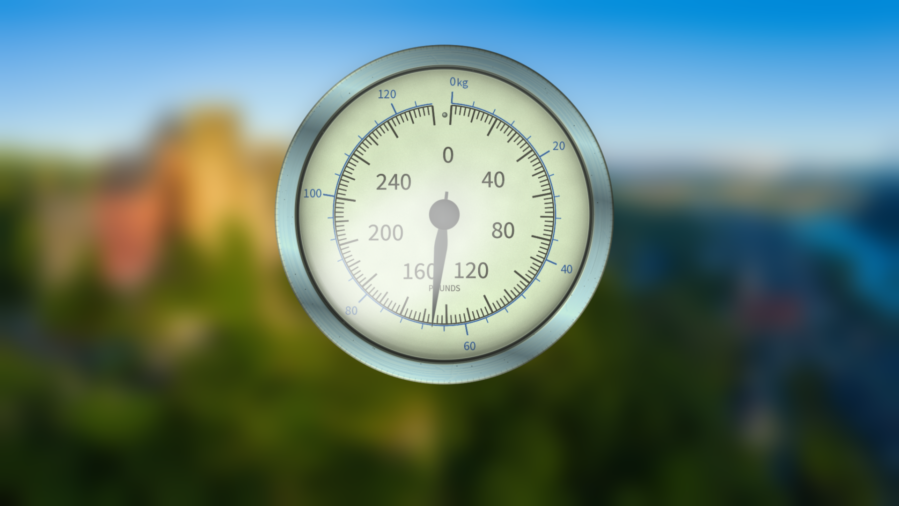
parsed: 146 lb
